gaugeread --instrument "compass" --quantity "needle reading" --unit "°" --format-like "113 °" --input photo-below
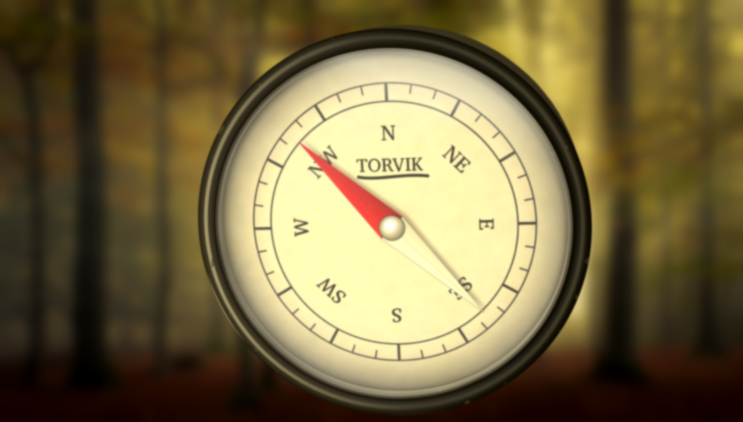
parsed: 315 °
